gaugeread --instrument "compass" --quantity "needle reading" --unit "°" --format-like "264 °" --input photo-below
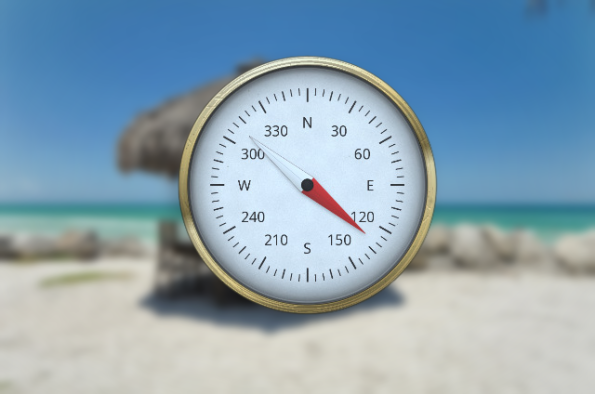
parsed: 130 °
